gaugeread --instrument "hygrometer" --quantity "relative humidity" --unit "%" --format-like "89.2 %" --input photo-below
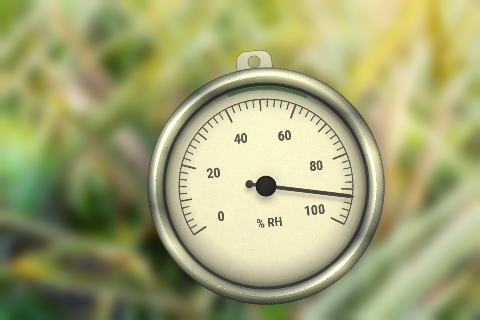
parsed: 92 %
